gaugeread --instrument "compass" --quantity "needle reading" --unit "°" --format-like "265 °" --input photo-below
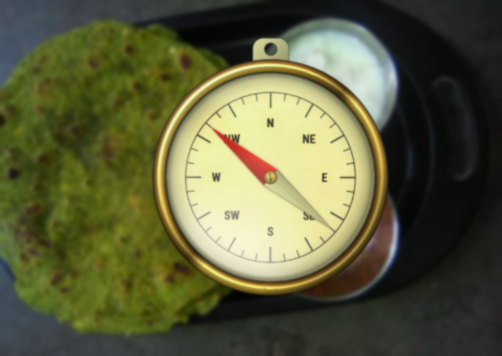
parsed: 310 °
